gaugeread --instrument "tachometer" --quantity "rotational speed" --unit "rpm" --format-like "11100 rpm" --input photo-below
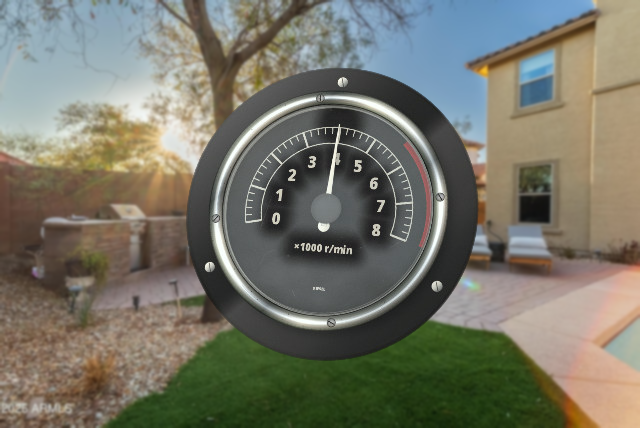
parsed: 4000 rpm
